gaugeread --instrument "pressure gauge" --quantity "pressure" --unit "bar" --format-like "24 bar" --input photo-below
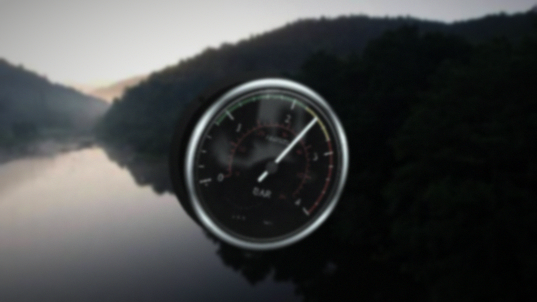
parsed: 2.4 bar
